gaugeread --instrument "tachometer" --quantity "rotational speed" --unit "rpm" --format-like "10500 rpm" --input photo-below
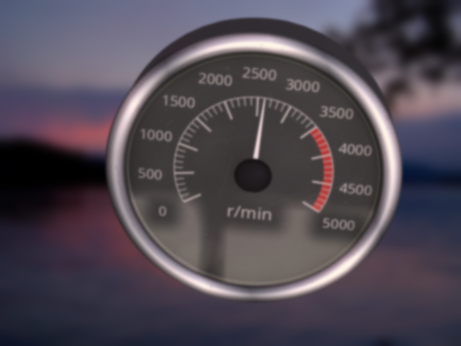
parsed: 2600 rpm
